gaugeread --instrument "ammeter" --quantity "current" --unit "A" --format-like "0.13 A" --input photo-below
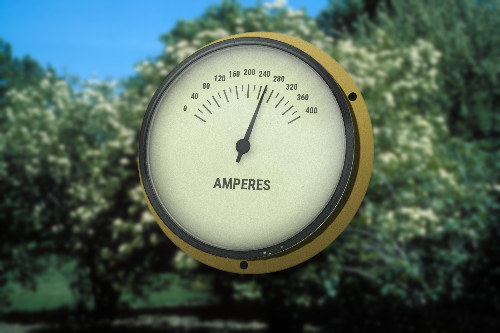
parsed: 260 A
